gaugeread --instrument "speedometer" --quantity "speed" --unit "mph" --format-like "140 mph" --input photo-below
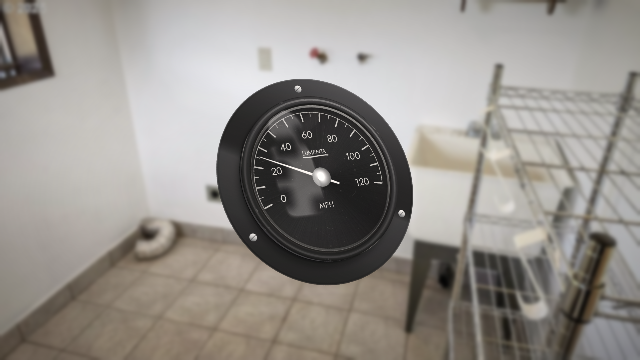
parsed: 25 mph
